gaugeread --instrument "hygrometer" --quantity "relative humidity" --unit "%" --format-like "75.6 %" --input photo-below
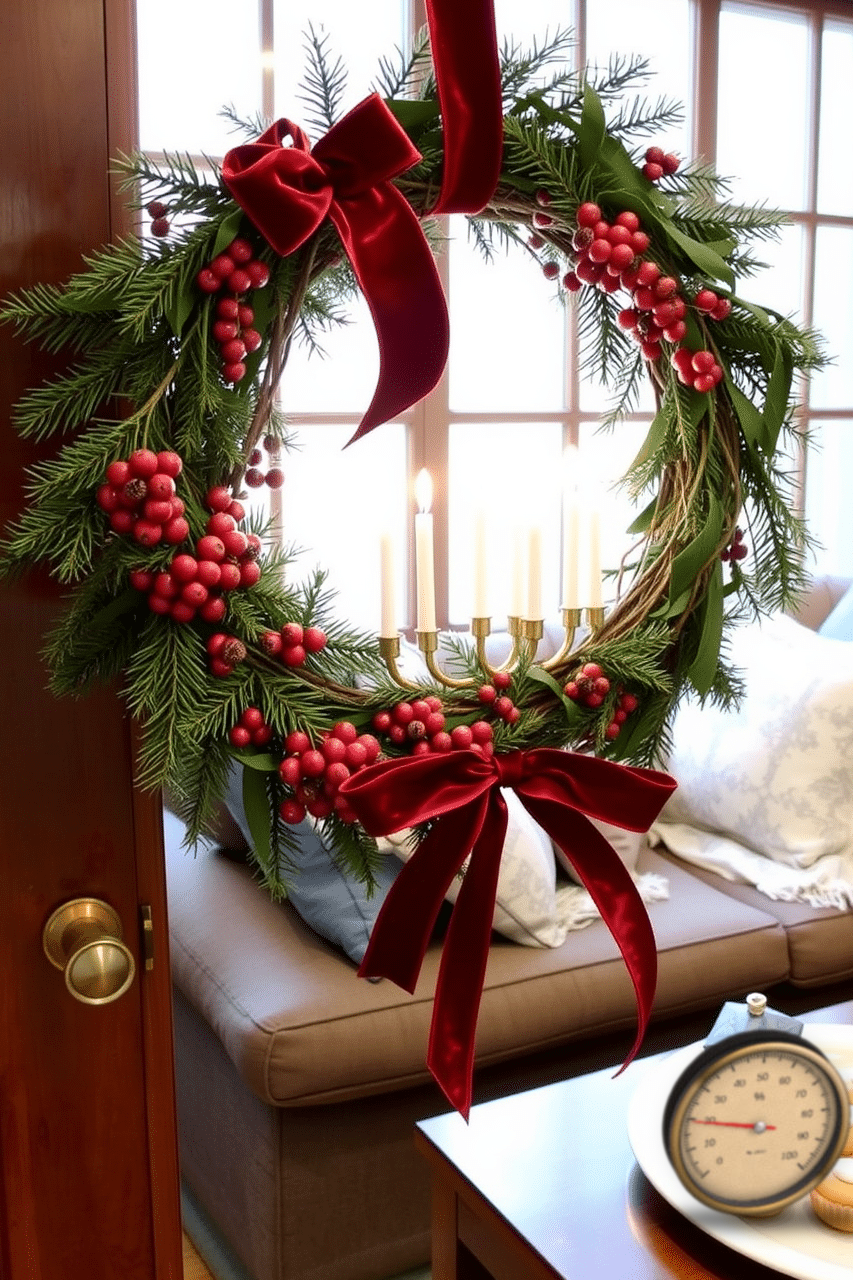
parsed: 20 %
